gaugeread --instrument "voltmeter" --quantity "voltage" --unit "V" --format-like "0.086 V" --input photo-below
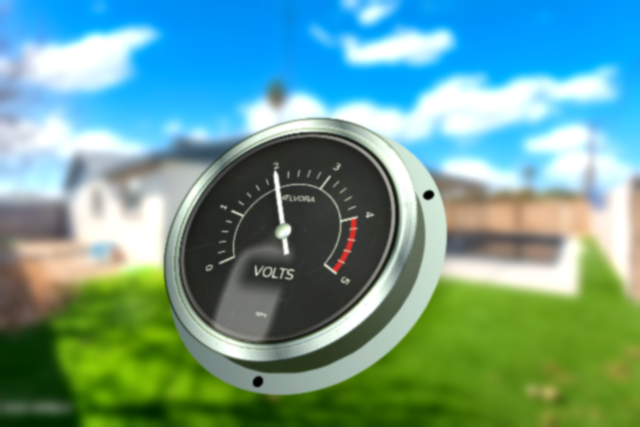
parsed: 2 V
